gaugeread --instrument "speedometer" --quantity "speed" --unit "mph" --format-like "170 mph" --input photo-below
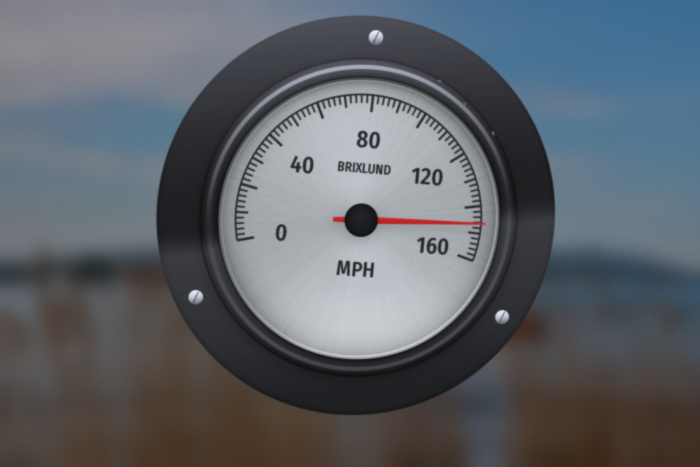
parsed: 146 mph
